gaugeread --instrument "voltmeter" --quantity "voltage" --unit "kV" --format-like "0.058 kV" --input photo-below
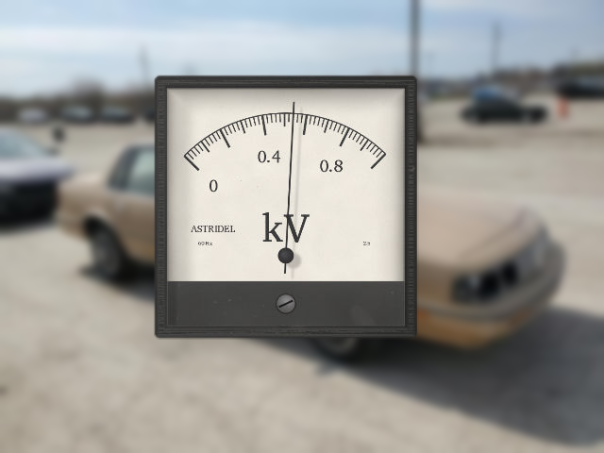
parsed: 0.54 kV
